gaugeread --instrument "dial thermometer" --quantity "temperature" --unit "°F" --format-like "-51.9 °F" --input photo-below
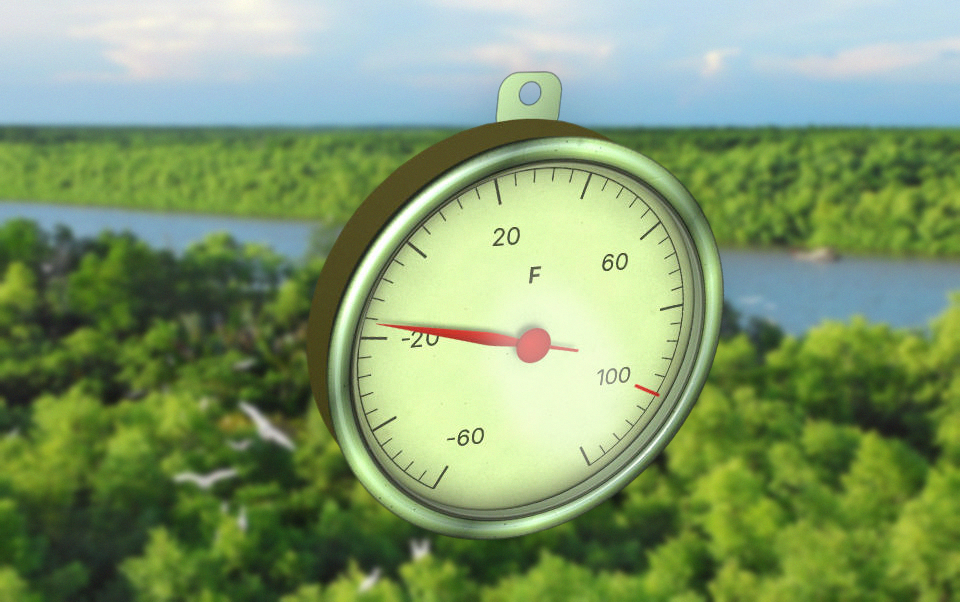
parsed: -16 °F
